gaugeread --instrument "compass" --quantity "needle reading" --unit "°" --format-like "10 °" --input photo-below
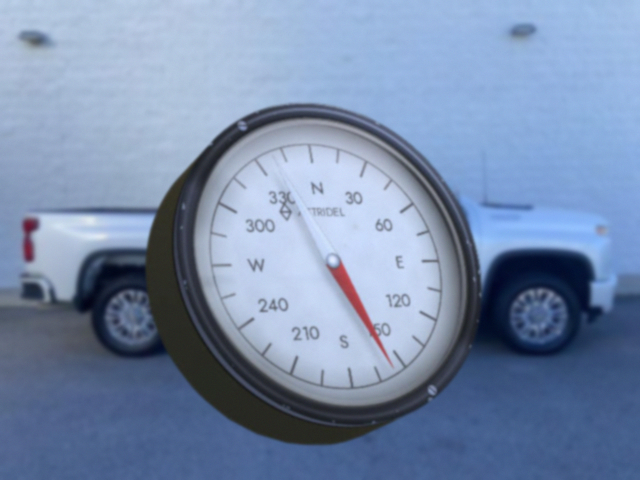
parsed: 157.5 °
